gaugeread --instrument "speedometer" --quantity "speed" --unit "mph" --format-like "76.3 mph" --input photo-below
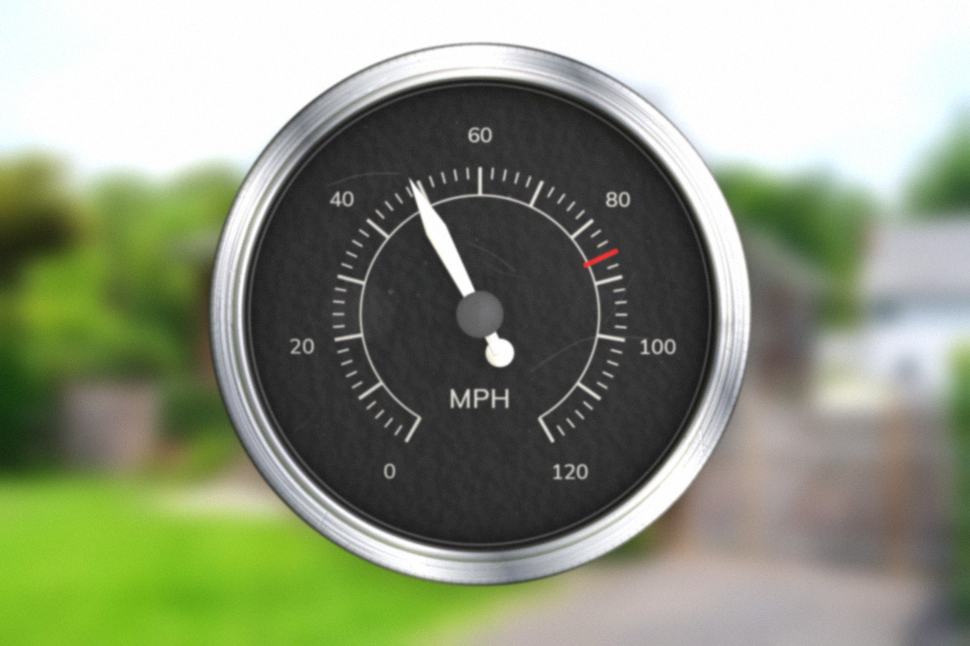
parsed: 49 mph
